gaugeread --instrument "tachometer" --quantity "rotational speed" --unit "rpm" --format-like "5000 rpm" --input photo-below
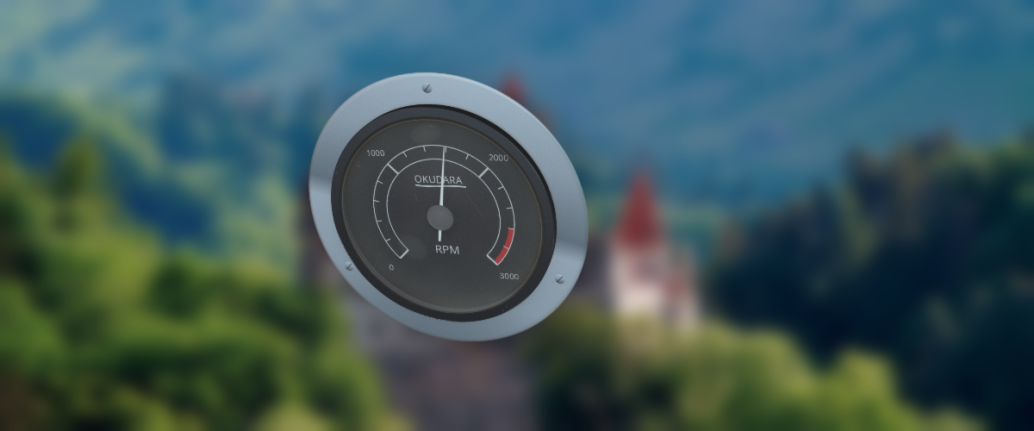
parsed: 1600 rpm
